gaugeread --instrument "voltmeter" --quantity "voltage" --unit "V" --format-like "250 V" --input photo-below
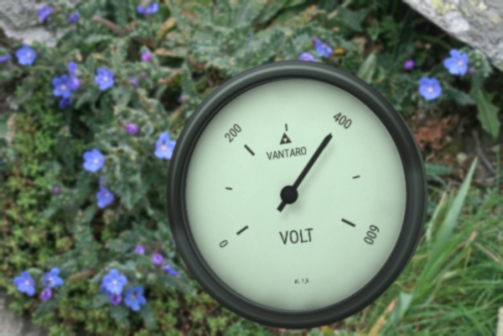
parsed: 400 V
